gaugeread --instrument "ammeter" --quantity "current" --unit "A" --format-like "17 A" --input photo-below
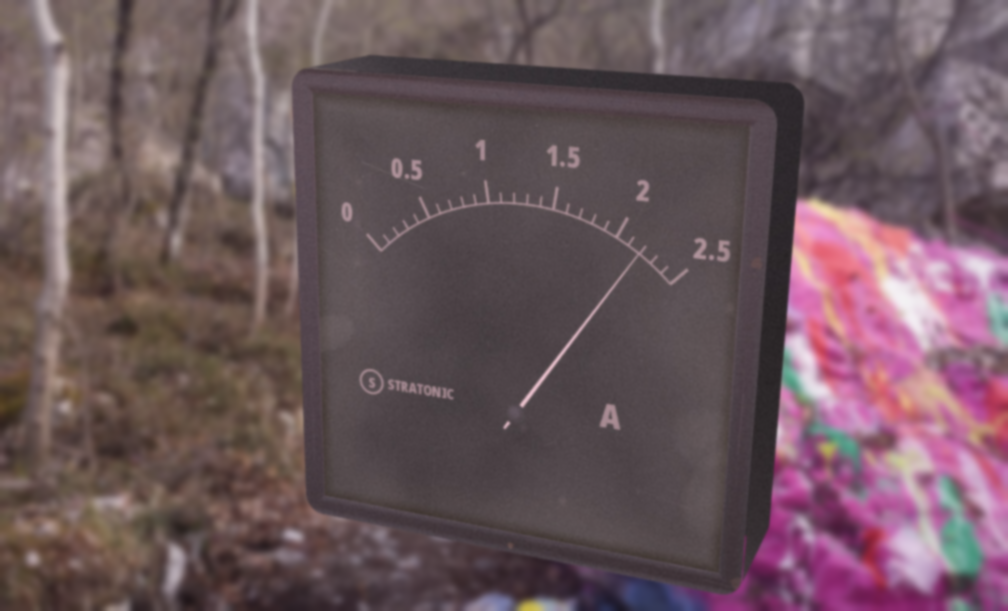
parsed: 2.2 A
